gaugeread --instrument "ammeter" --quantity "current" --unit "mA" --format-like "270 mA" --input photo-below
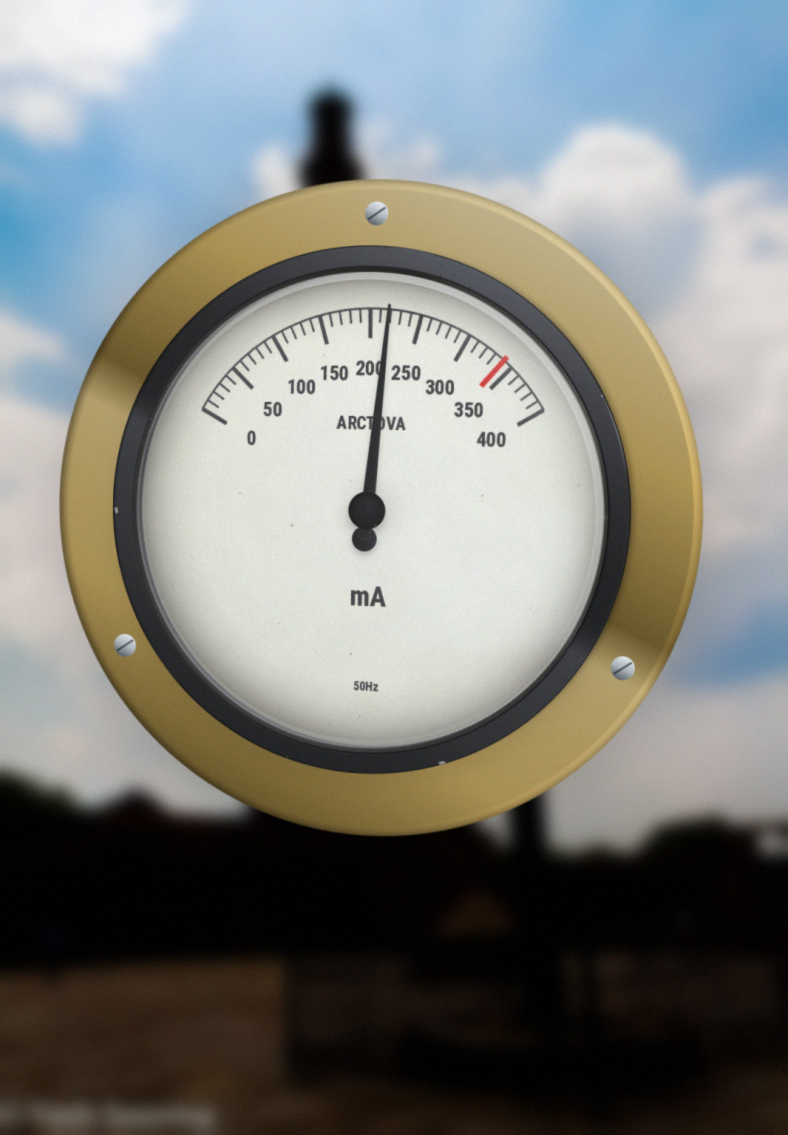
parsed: 220 mA
